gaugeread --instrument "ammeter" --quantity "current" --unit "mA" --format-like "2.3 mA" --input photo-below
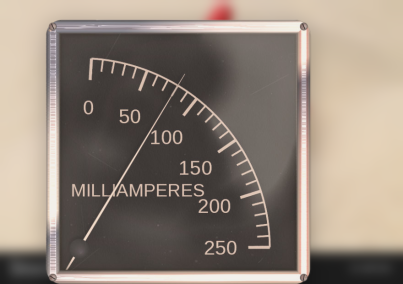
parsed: 80 mA
